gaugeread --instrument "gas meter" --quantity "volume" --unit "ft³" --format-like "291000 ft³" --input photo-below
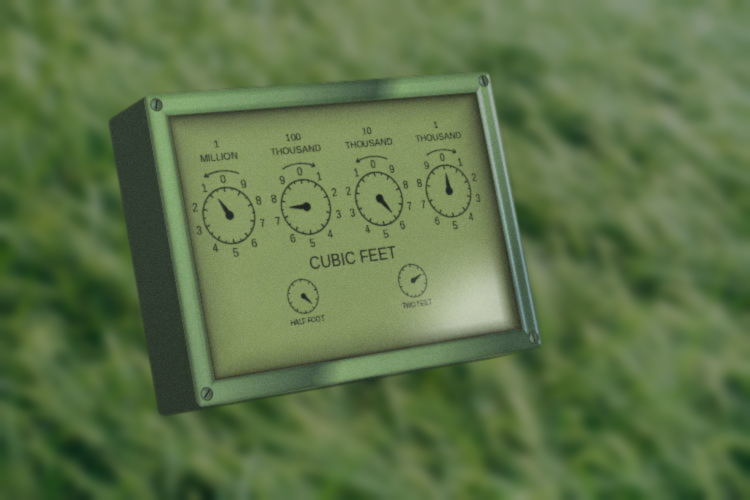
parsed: 76000 ft³
